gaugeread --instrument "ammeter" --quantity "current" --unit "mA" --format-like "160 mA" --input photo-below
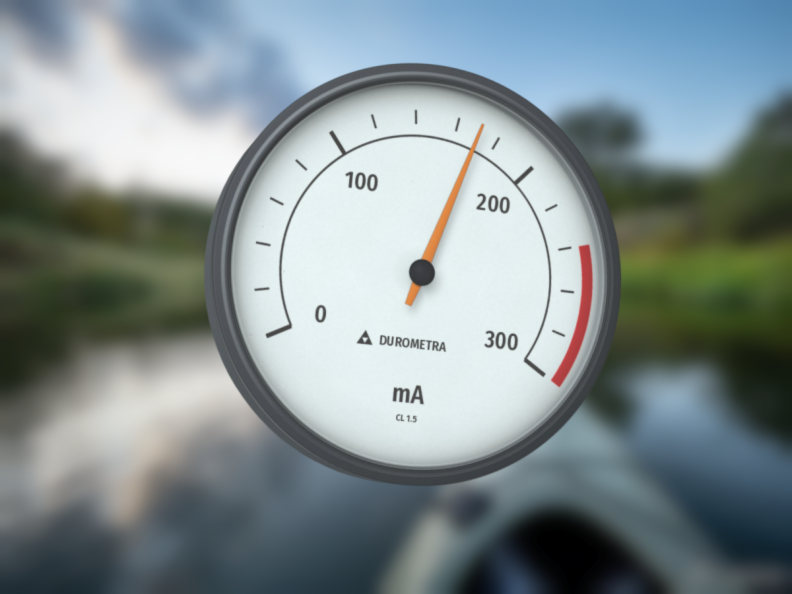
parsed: 170 mA
